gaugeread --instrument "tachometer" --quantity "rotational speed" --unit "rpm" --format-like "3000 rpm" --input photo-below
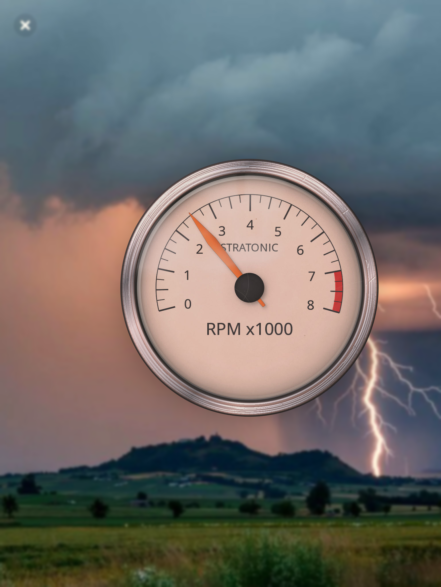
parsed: 2500 rpm
